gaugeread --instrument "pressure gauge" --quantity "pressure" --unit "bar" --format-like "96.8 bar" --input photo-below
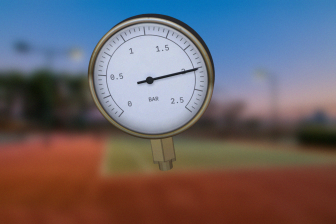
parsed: 2 bar
